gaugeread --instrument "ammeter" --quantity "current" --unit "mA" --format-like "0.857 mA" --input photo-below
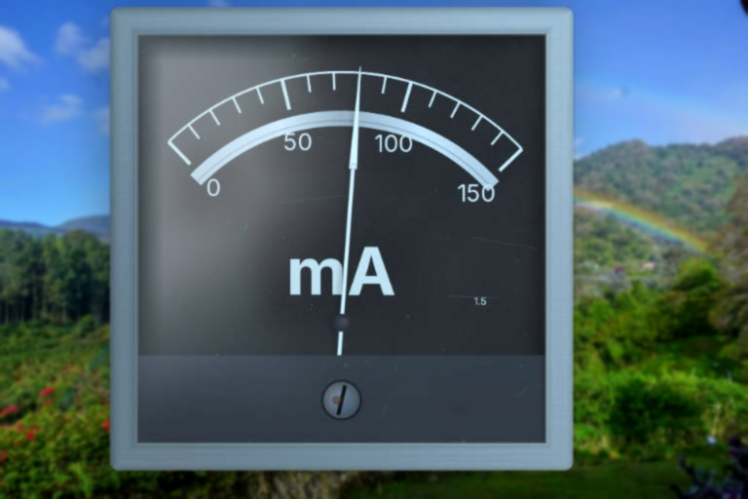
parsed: 80 mA
